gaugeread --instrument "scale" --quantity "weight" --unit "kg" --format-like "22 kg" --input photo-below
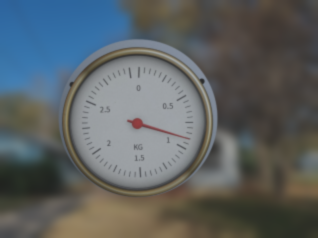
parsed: 0.9 kg
